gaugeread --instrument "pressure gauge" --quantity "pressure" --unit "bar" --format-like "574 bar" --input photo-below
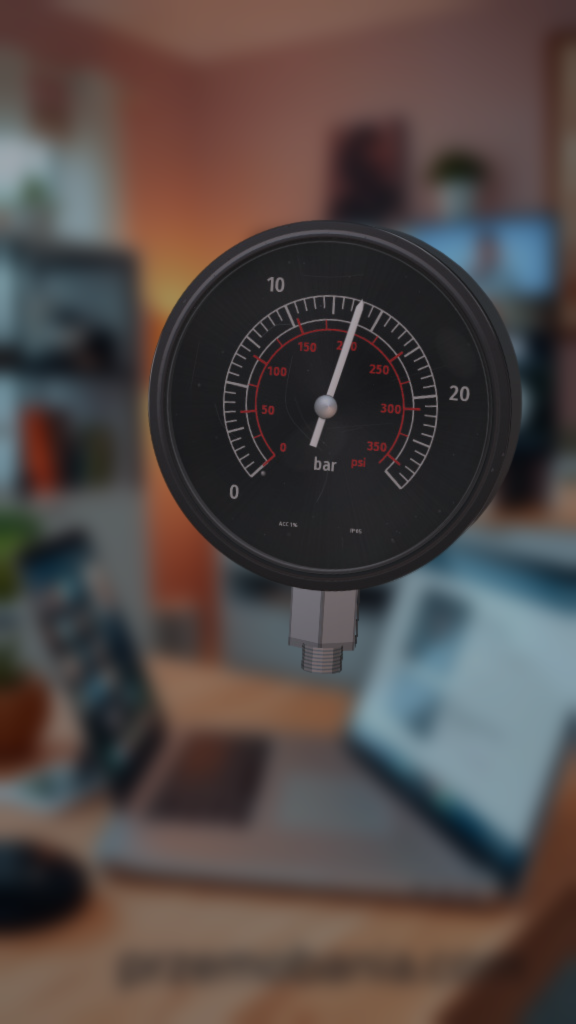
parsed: 14 bar
